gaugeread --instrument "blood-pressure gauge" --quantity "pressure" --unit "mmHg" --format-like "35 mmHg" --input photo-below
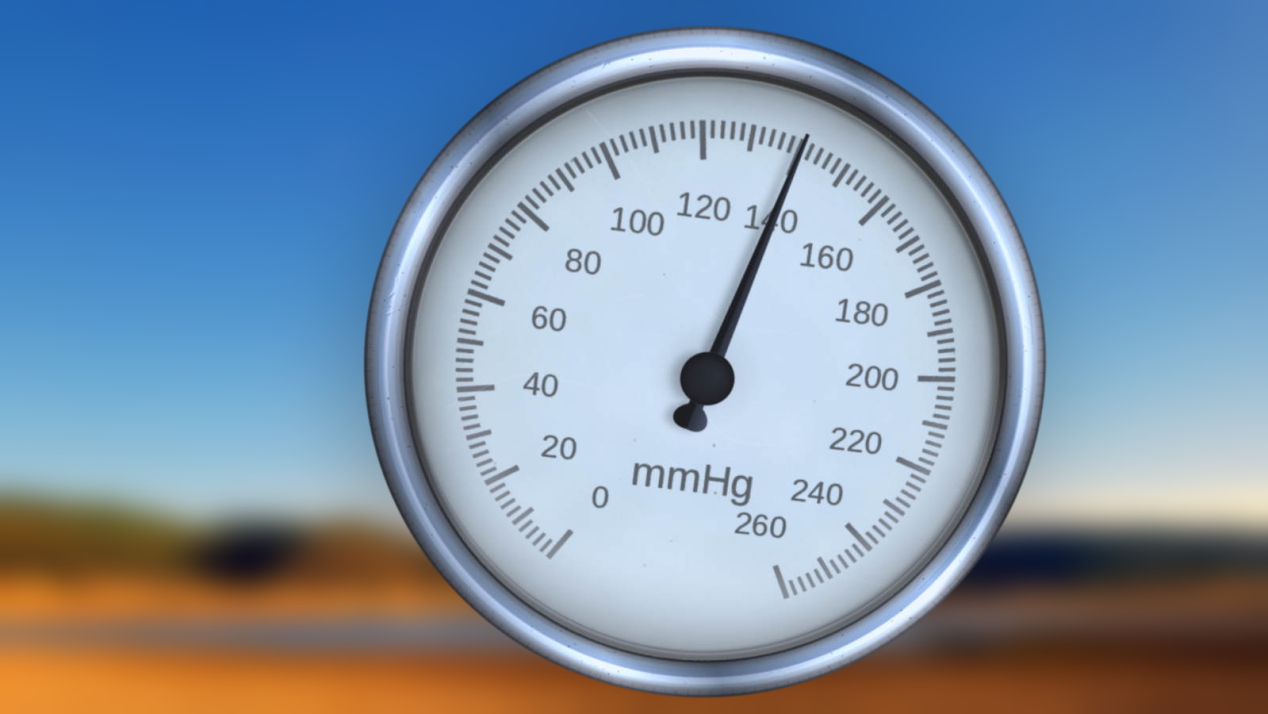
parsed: 140 mmHg
